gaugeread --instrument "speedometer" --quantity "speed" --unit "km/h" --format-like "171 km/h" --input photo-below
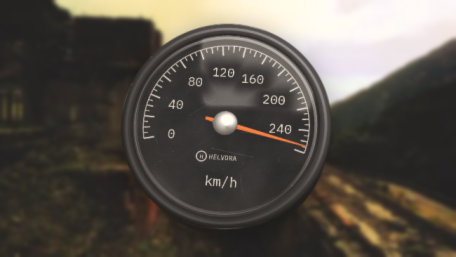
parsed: 255 km/h
